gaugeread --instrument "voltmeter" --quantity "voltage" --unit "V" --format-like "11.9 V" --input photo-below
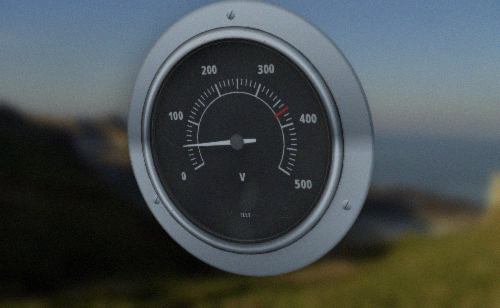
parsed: 50 V
